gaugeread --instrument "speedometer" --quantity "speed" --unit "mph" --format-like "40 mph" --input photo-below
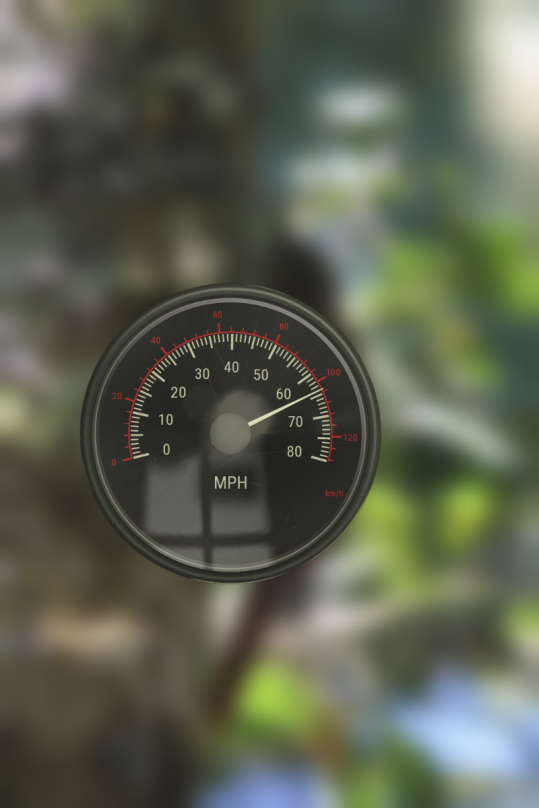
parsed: 64 mph
